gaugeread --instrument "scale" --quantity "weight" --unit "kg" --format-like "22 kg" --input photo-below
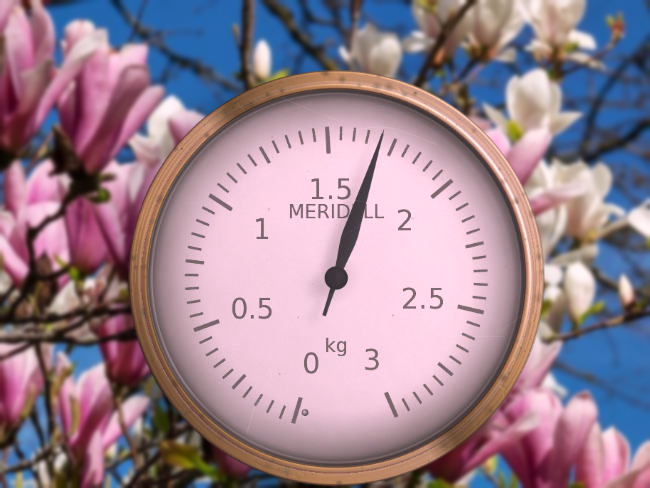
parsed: 1.7 kg
